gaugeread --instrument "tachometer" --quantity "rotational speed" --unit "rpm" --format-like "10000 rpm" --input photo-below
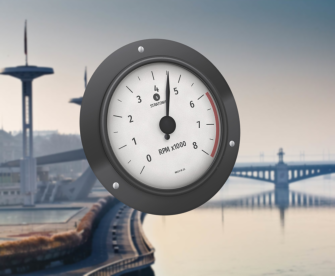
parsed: 4500 rpm
